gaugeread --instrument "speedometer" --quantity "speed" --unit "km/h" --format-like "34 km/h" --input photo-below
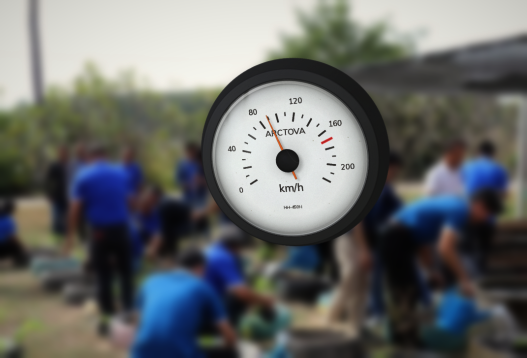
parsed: 90 km/h
